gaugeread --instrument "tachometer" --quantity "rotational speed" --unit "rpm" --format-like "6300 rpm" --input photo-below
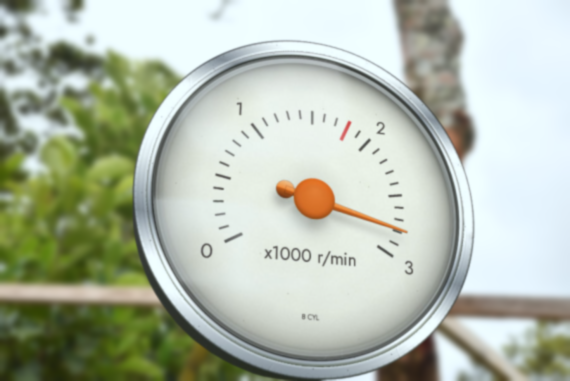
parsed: 2800 rpm
